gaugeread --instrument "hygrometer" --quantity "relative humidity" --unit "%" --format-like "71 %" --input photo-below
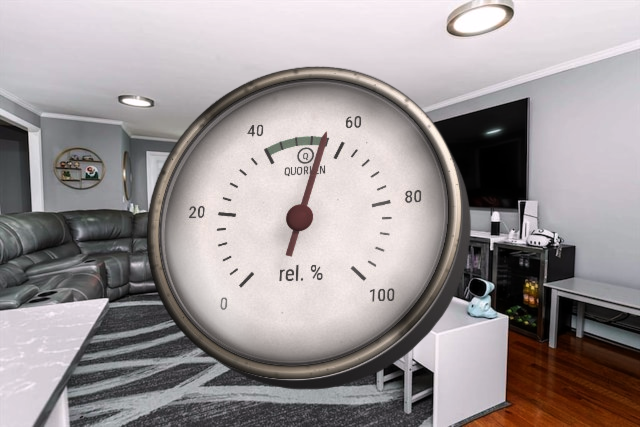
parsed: 56 %
